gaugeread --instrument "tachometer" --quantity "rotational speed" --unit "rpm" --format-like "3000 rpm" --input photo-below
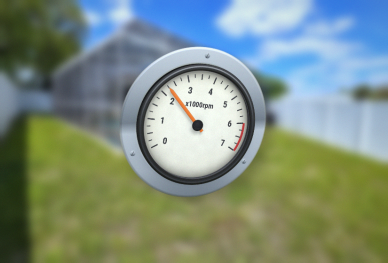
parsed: 2250 rpm
